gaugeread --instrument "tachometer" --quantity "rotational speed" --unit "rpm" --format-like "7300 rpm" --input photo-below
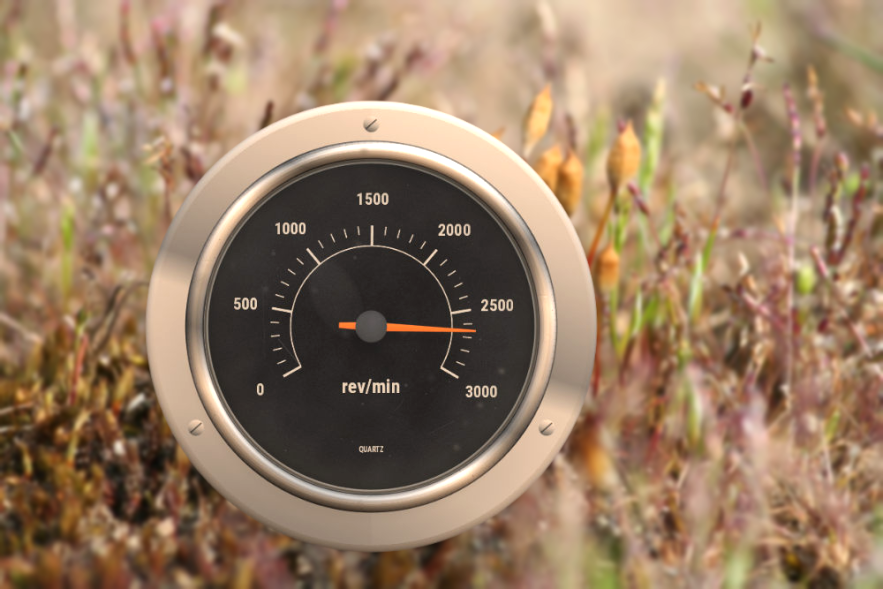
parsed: 2650 rpm
